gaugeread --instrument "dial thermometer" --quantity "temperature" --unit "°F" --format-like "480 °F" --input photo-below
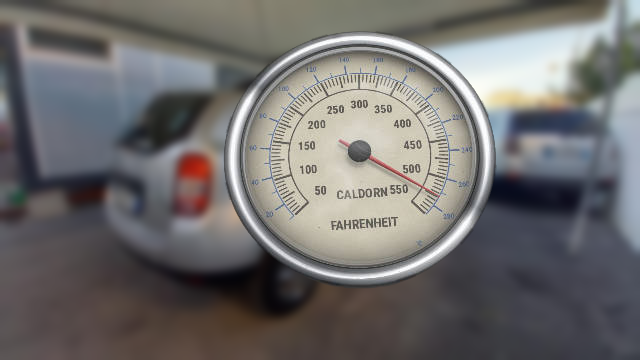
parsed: 525 °F
